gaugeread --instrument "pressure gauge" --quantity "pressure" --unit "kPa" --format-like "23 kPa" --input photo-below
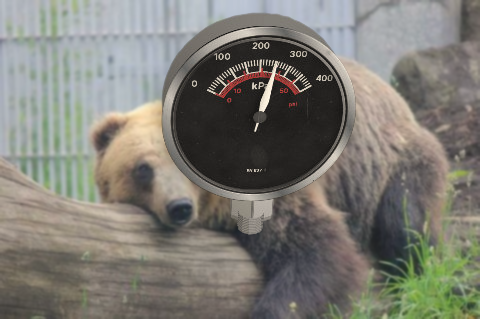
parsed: 250 kPa
